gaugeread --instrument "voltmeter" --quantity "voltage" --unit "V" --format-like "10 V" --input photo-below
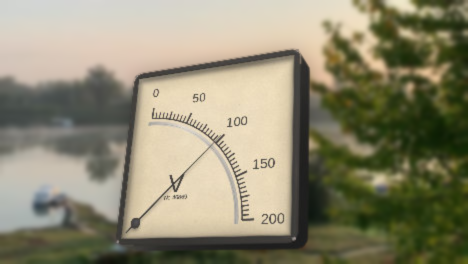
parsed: 100 V
